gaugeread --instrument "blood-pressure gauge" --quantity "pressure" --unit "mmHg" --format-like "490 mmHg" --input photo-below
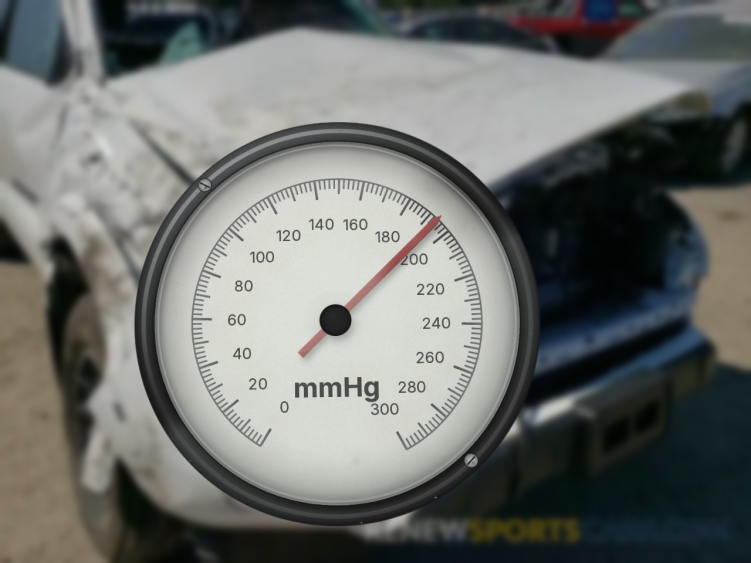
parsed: 194 mmHg
